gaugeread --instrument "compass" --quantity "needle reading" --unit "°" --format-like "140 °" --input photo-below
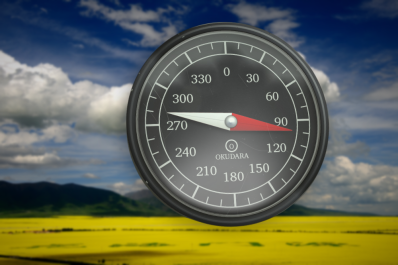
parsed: 100 °
